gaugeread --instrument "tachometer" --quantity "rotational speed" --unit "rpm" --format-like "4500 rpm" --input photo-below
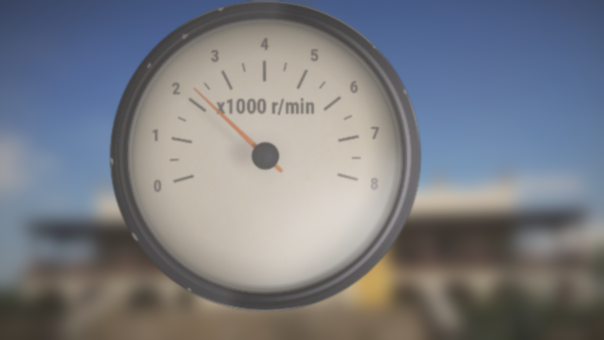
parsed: 2250 rpm
